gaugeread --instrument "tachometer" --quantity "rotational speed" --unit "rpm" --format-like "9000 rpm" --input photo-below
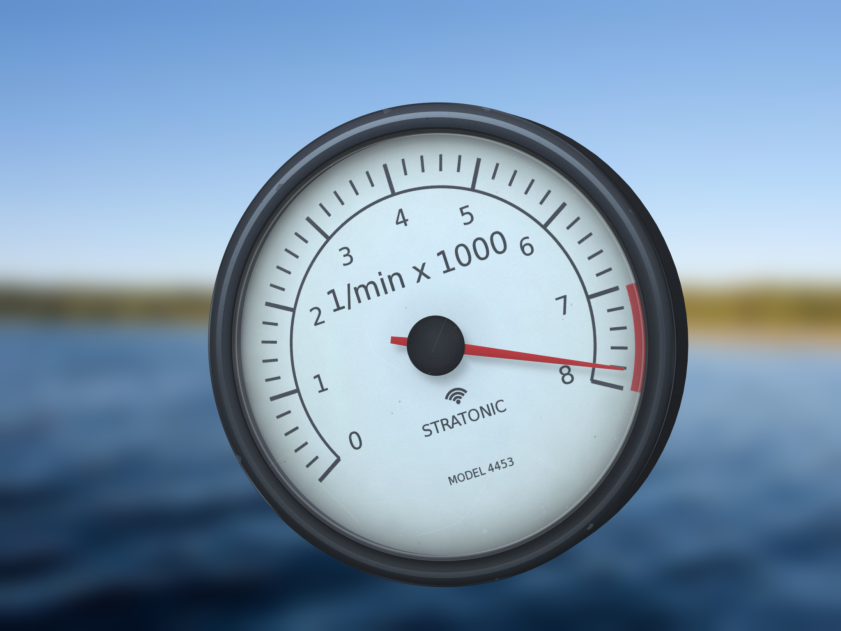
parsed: 7800 rpm
